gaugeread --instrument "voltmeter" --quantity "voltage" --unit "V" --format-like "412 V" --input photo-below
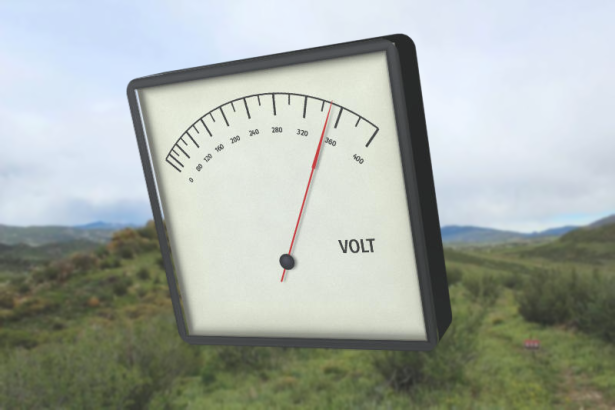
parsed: 350 V
